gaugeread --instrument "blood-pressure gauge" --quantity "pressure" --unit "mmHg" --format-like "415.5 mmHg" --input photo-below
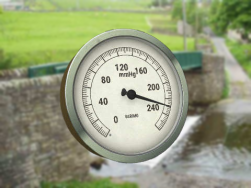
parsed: 230 mmHg
